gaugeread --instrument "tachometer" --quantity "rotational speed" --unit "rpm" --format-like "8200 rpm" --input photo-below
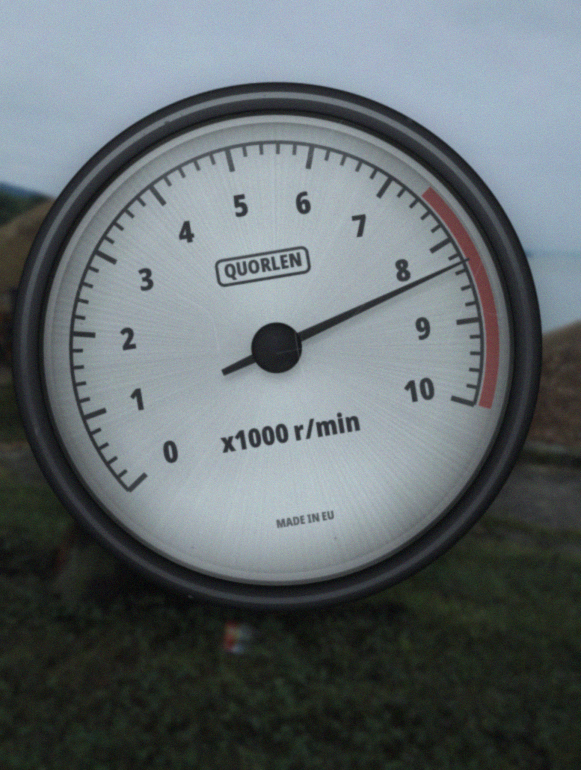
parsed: 8300 rpm
